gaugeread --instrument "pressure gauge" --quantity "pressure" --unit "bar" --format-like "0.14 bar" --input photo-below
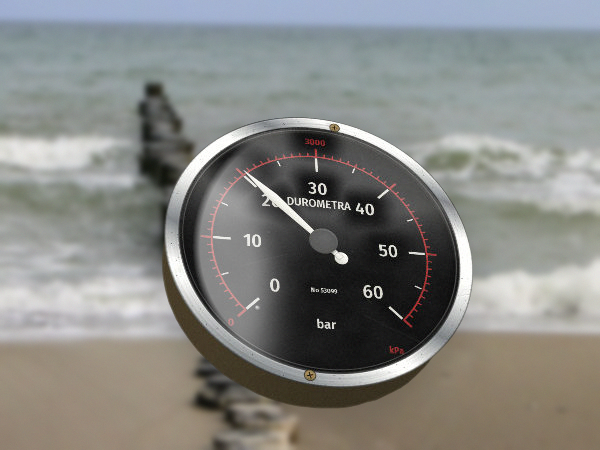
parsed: 20 bar
